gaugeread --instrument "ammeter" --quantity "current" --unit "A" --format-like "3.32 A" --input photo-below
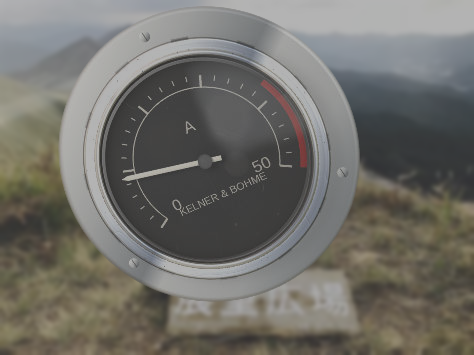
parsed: 9 A
